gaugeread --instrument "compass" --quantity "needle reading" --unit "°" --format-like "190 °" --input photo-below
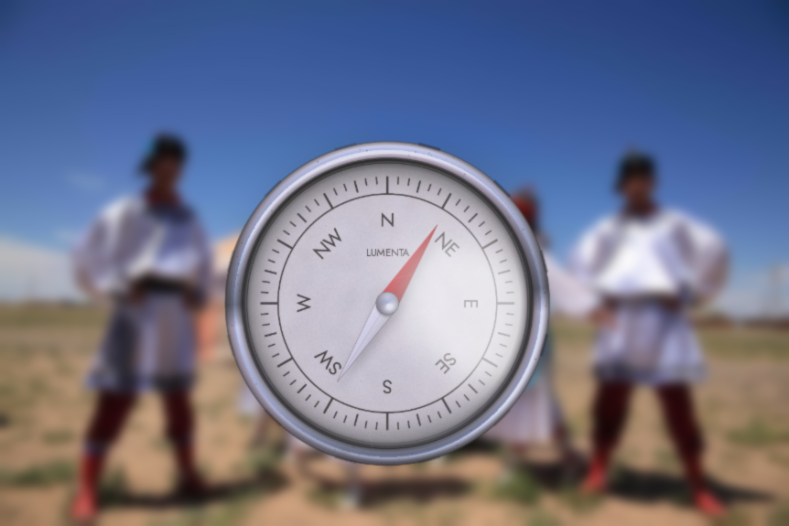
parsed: 32.5 °
